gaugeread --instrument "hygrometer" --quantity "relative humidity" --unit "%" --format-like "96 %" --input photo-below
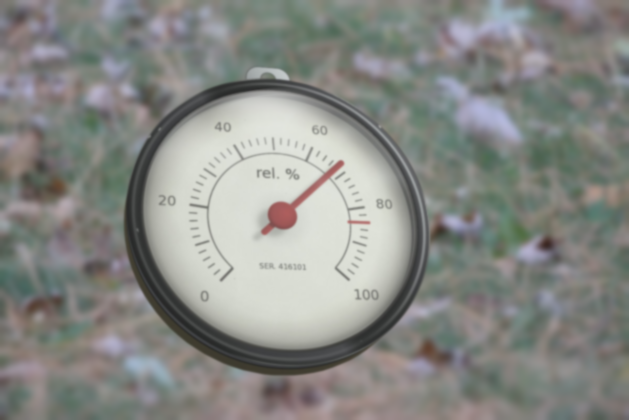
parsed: 68 %
